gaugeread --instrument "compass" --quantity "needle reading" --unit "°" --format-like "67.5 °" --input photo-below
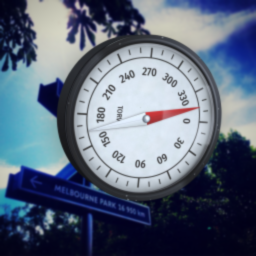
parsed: 345 °
